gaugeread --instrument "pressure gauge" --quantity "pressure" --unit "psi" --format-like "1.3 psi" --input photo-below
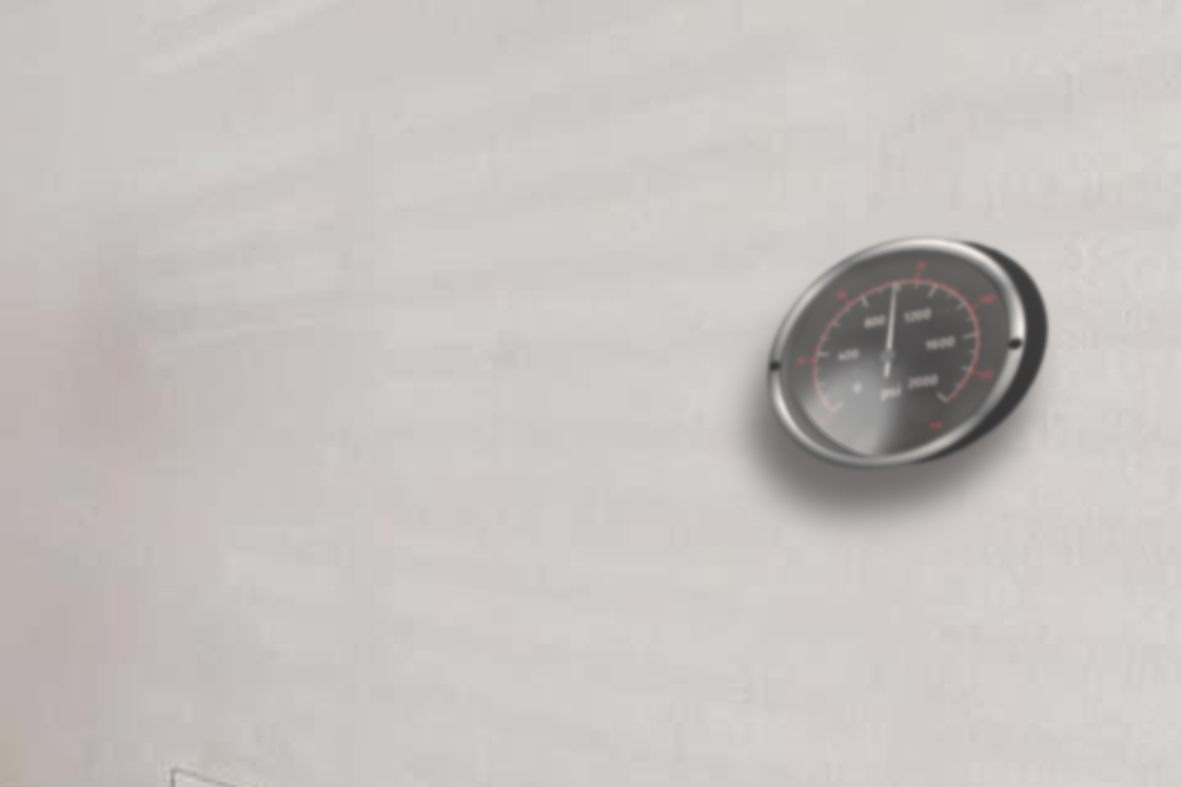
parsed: 1000 psi
